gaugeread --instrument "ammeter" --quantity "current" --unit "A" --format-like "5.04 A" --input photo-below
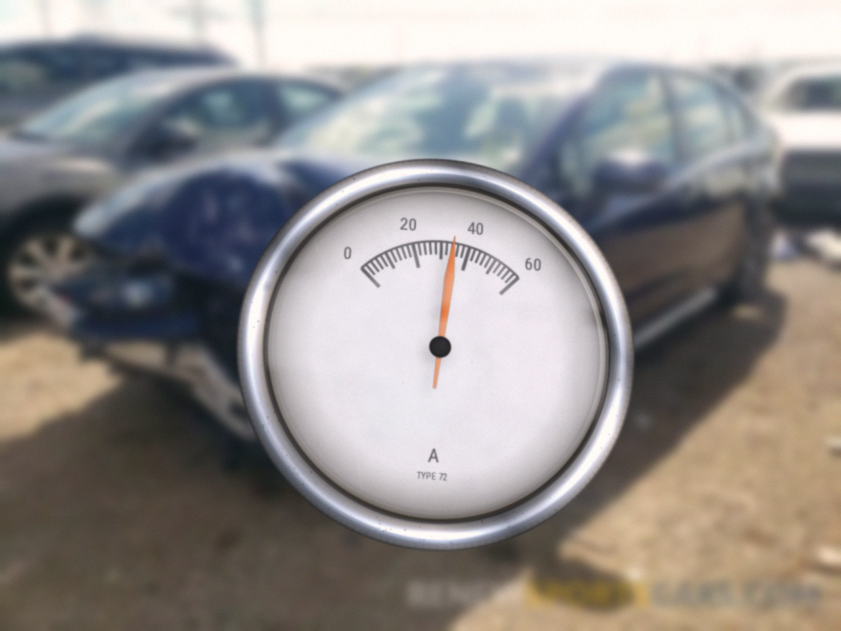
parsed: 34 A
